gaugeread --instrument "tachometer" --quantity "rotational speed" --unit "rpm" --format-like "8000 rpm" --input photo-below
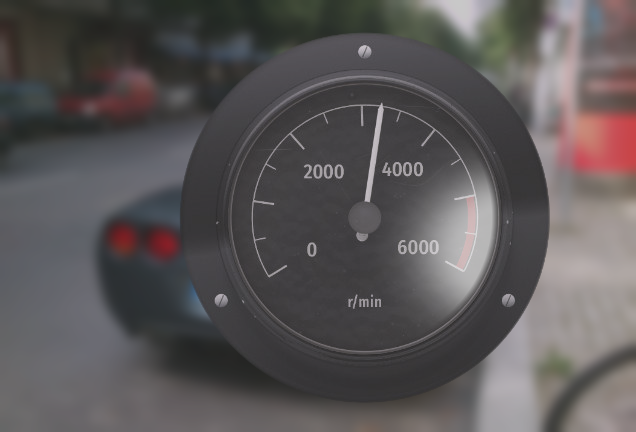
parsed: 3250 rpm
